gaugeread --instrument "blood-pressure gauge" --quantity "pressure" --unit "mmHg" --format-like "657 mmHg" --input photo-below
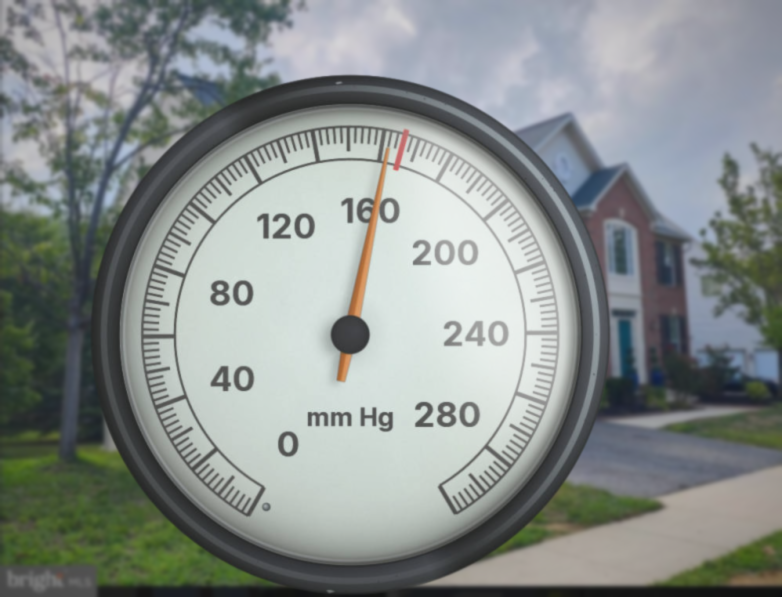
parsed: 162 mmHg
